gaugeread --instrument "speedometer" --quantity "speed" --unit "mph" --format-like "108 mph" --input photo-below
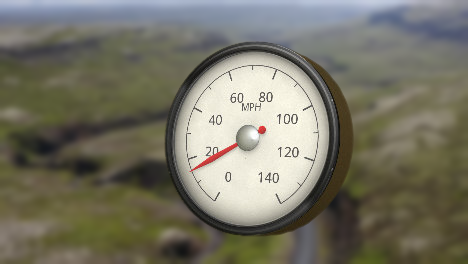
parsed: 15 mph
